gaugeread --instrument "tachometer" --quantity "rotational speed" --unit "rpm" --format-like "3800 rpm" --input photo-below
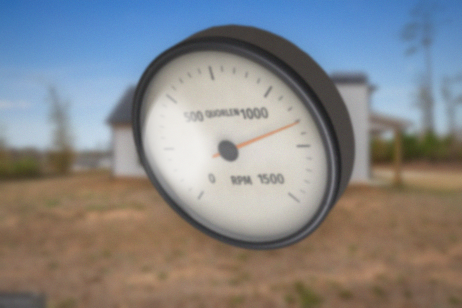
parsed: 1150 rpm
